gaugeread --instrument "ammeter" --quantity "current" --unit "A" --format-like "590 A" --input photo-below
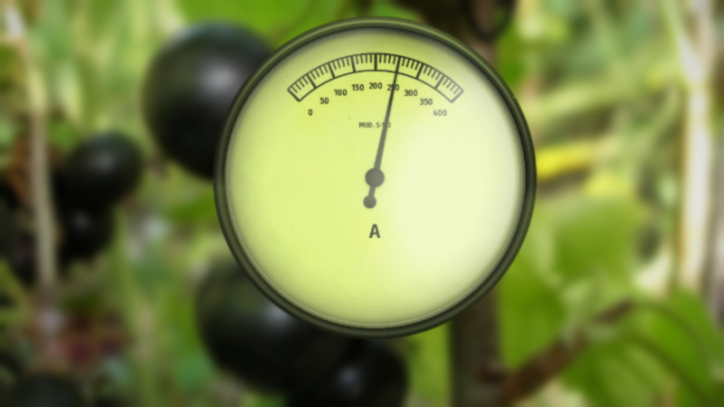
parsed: 250 A
